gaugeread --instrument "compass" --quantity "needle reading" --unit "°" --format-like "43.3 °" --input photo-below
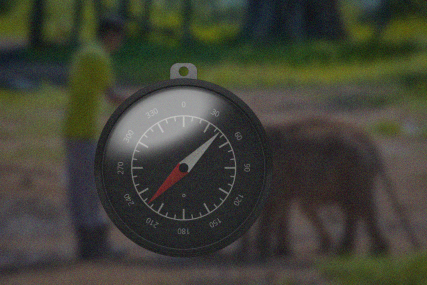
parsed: 225 °
